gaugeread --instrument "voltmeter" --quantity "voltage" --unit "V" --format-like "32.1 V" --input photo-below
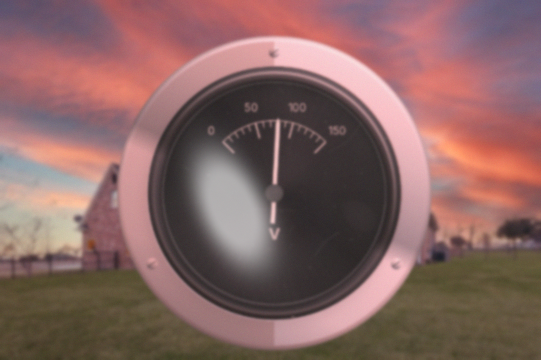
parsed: 80 V
